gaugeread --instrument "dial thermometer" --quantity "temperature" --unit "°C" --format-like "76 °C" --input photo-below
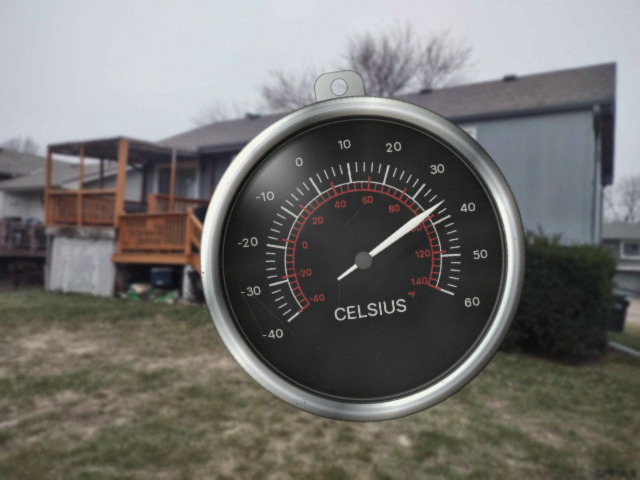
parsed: 36 °C
